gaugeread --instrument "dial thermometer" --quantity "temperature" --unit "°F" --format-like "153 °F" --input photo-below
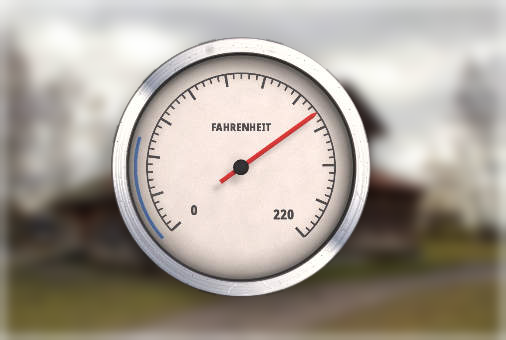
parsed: 152 °F
